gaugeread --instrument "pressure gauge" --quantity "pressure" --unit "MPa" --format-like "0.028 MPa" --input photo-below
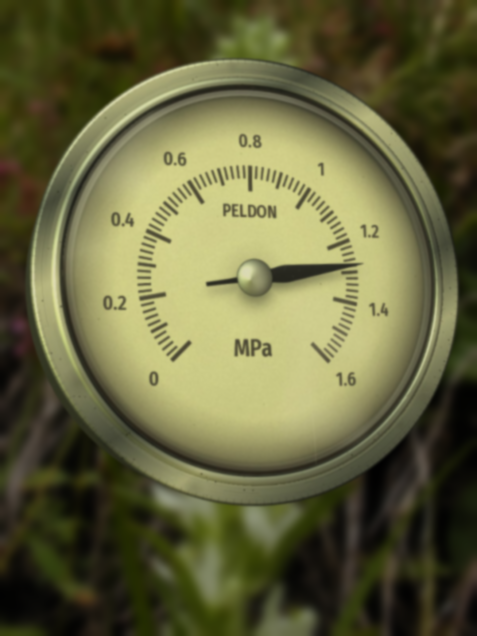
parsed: 1.28 MPa
